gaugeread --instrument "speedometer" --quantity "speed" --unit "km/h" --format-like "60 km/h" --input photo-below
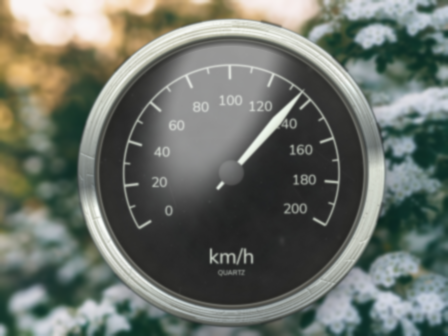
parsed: 135 km/h
